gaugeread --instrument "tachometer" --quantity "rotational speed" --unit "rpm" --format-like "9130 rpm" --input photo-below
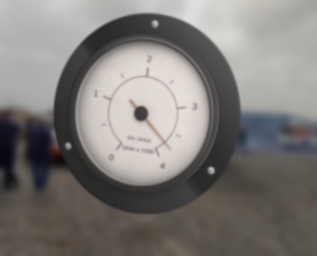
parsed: 3750 rpm
